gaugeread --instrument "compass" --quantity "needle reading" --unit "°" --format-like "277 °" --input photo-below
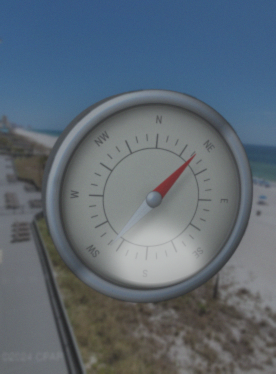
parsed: 40 °
